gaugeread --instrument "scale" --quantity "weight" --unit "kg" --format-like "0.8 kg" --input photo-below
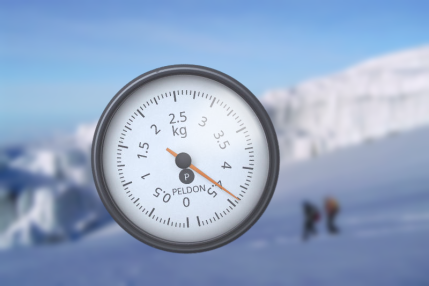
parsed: 4.4 kg
